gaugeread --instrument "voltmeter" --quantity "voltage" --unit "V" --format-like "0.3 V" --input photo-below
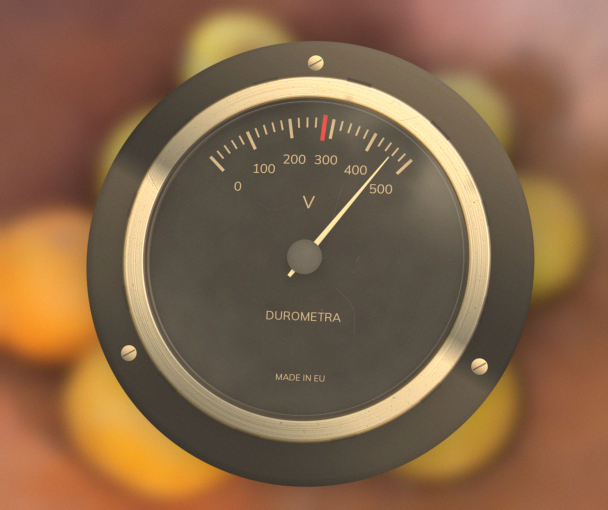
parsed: 460 V
